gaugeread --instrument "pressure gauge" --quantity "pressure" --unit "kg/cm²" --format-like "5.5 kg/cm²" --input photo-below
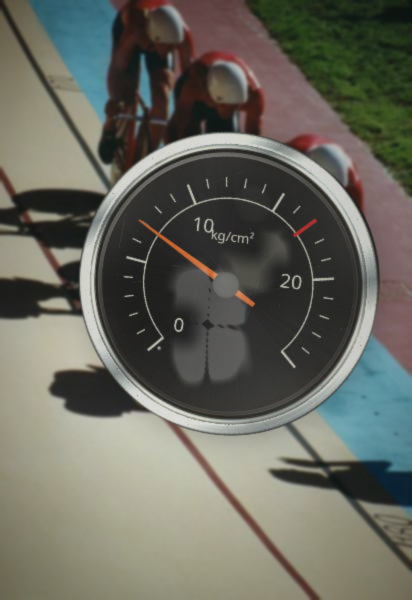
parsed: 7 kg/cm²
